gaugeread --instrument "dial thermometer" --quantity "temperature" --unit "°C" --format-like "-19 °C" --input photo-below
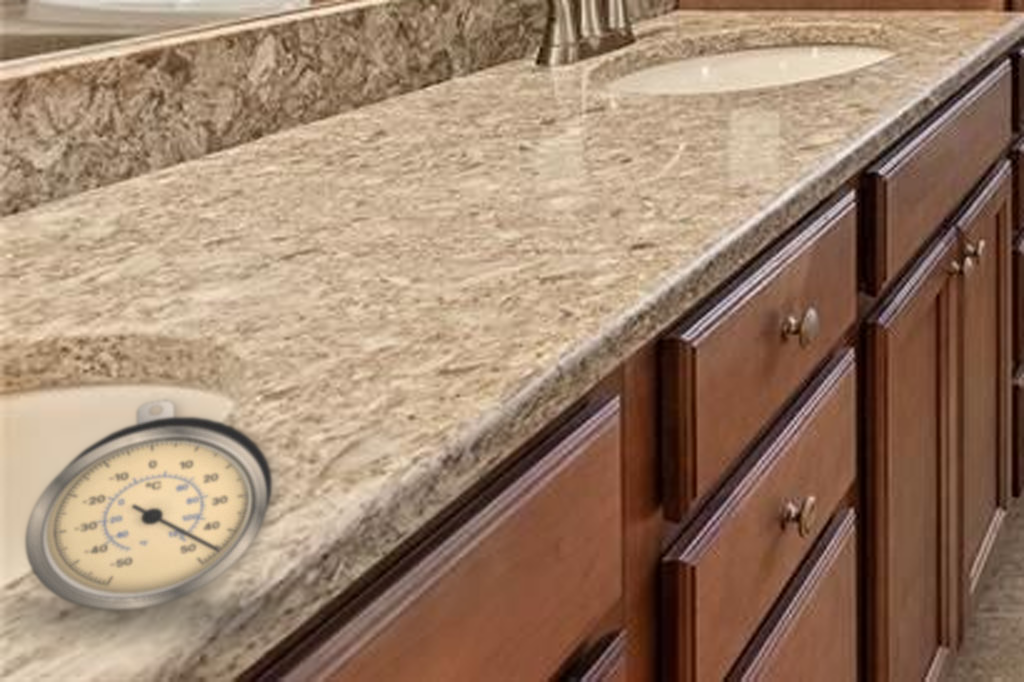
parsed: 45 °C
